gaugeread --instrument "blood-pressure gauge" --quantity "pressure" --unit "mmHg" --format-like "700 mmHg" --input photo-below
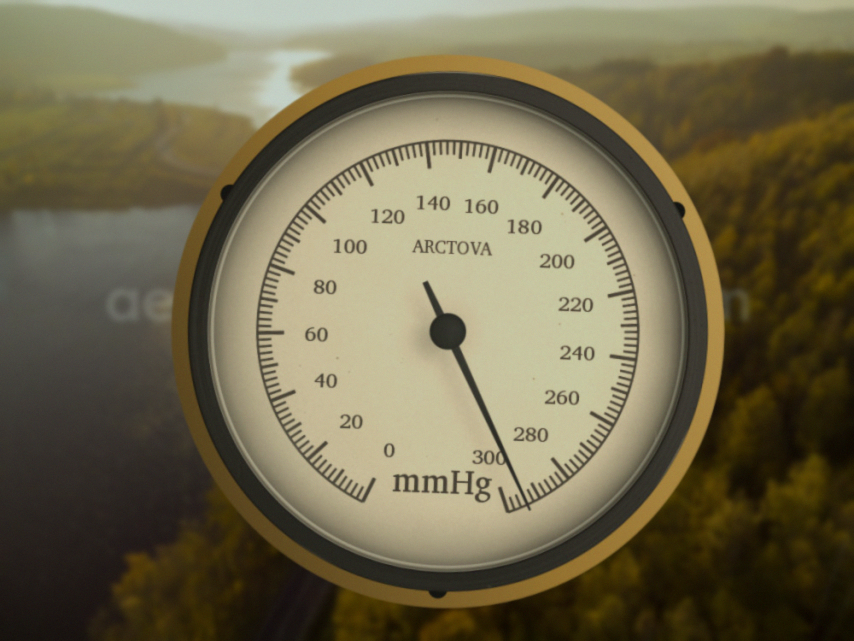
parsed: 294 mmHg
